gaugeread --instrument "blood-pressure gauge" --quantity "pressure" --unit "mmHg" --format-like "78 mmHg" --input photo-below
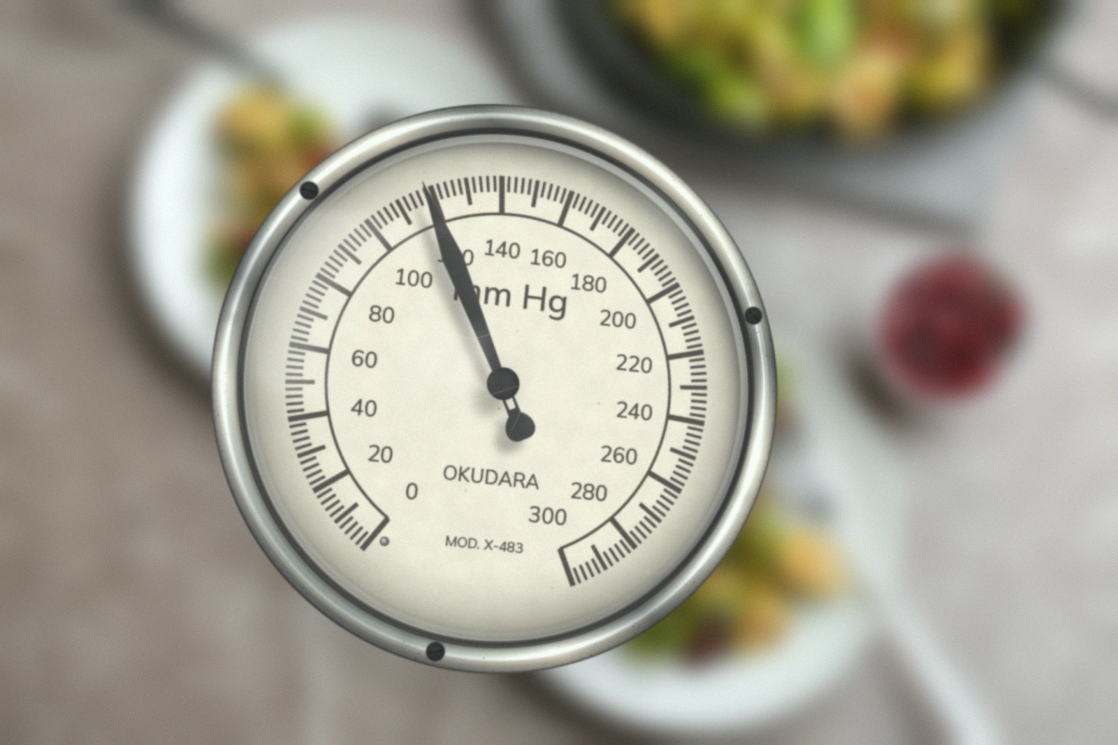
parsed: 118 mmHg
